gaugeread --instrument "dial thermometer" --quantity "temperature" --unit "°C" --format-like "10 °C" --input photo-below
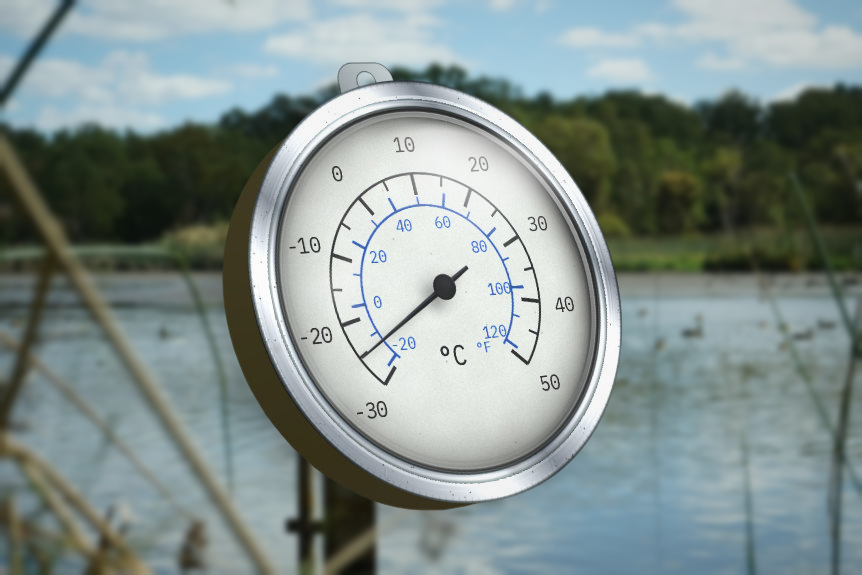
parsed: -25 °C
